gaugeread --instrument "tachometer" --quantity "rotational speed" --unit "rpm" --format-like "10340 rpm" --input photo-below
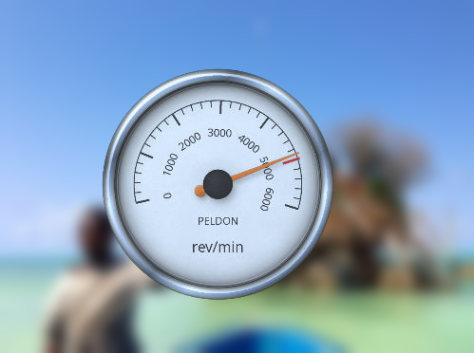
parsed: 4900 rpm
